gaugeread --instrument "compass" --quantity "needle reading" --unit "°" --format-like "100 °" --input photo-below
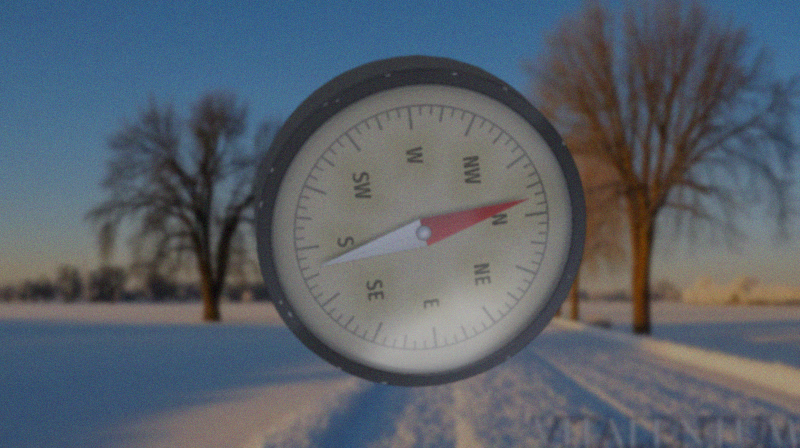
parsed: 350 °
